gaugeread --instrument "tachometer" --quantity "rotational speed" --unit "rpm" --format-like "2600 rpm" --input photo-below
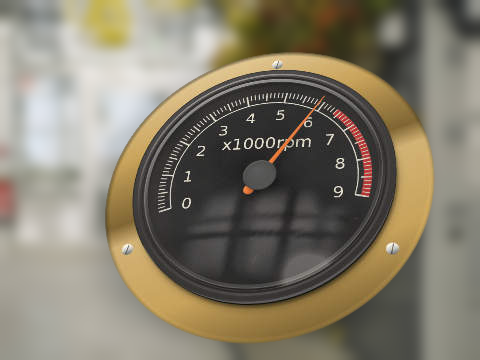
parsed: 6000 rpm
